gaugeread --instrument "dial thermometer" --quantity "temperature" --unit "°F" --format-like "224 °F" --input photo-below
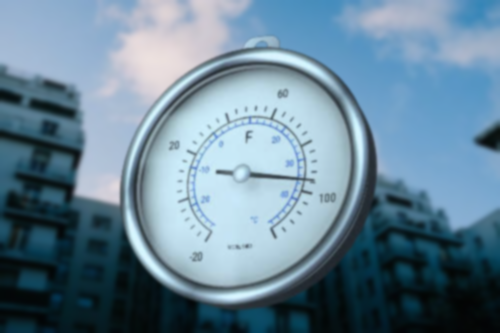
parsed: 96 °F
